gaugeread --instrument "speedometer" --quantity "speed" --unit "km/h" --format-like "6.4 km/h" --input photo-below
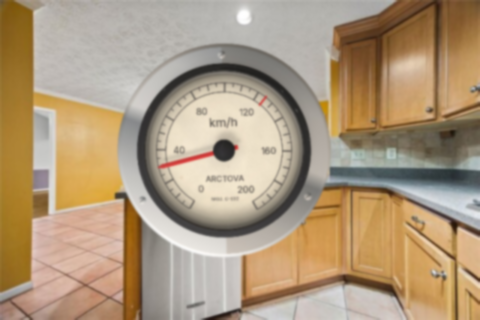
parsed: 30 km/h
